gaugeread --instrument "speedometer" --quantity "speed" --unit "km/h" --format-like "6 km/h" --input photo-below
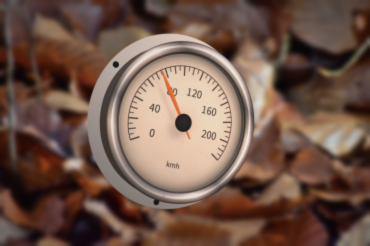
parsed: 75 km/h
